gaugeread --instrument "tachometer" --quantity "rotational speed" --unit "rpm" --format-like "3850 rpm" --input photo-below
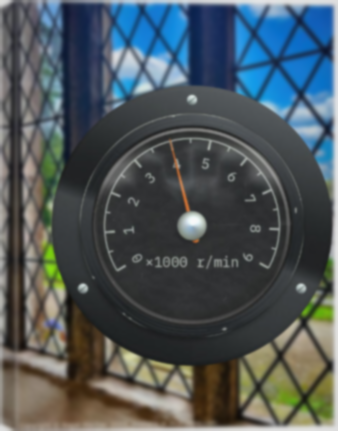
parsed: 4000 rpm
